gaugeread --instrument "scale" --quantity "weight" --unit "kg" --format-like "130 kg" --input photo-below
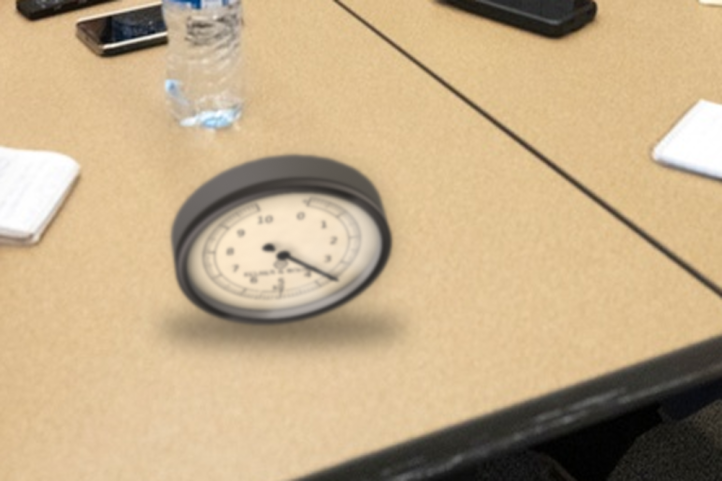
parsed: 3.5 kg
